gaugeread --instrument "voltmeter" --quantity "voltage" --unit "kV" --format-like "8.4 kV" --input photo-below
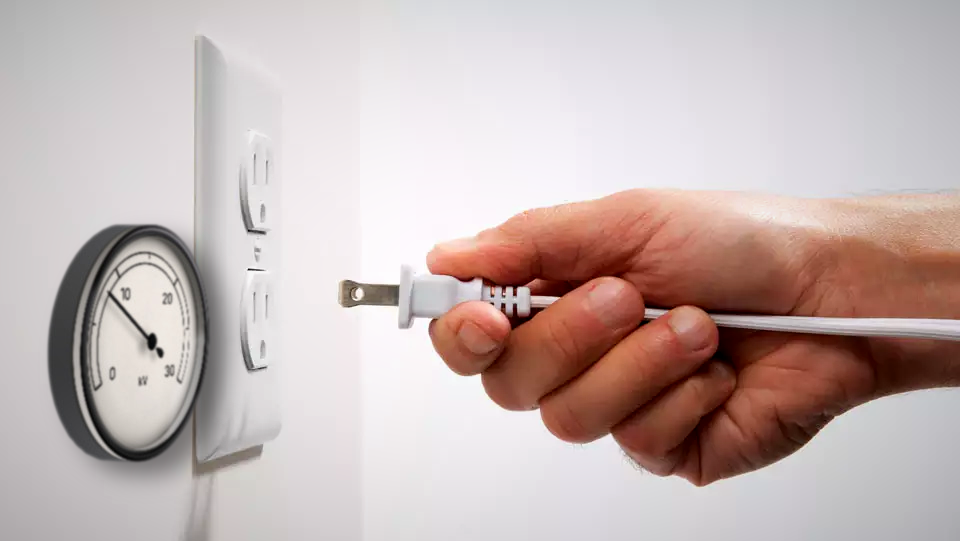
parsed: 7.5 kV
